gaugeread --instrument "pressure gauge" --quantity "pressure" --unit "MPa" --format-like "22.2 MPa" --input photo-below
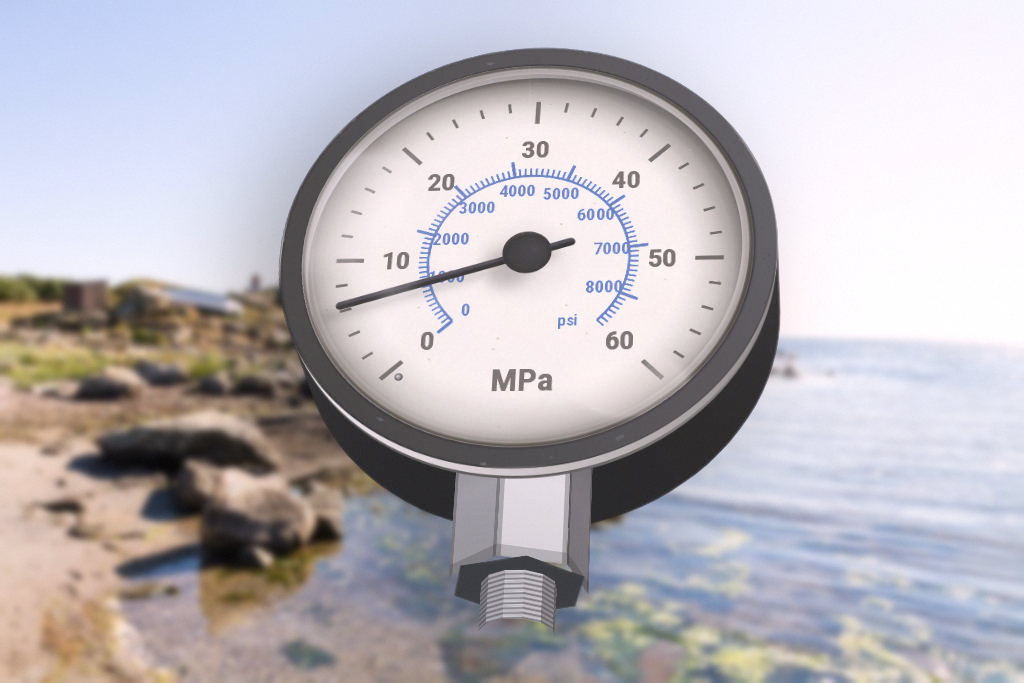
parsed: 6 MPa
